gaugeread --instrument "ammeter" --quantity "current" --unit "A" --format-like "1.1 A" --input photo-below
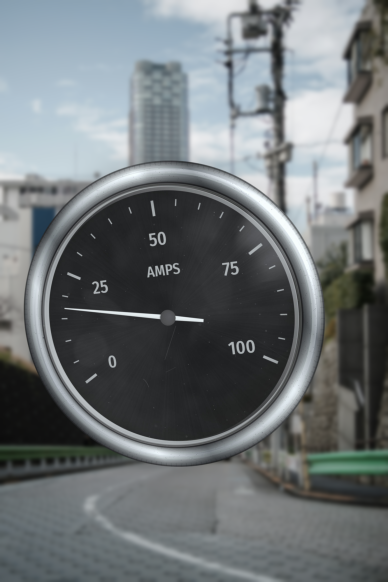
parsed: 17.5 A
